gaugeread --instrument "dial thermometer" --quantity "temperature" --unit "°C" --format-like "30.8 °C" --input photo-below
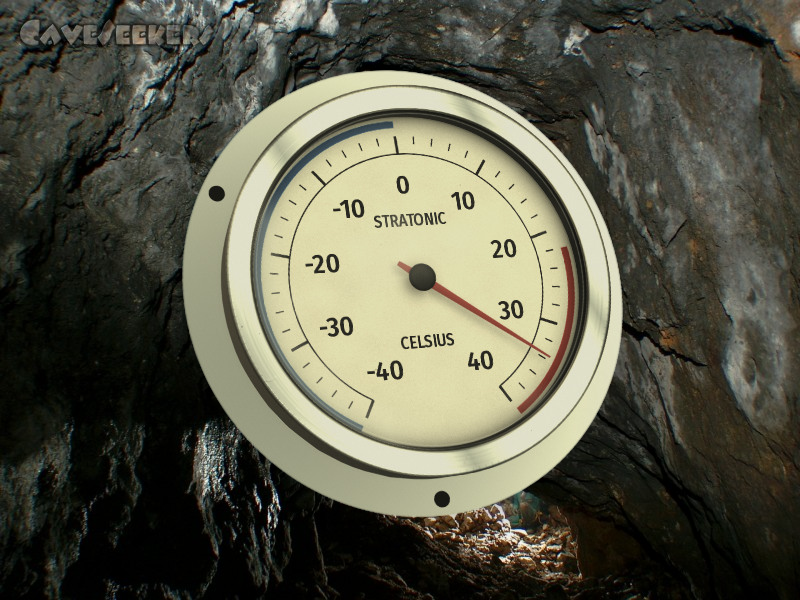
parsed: 34 °C
